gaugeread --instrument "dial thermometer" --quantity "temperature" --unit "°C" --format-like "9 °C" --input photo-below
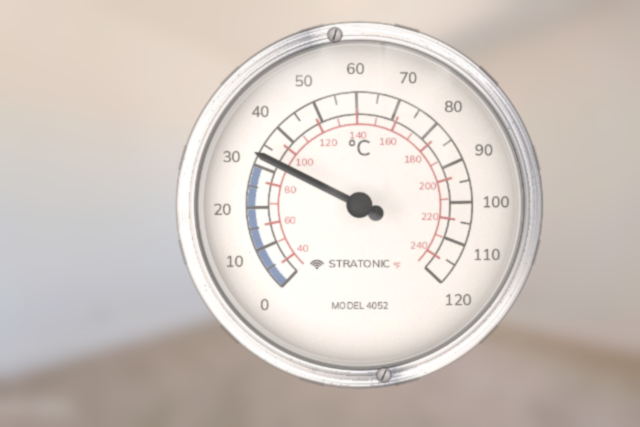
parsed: 32.5 °C
